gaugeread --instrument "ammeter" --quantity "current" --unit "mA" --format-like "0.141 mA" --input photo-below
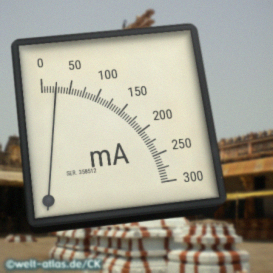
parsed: 25 mA
